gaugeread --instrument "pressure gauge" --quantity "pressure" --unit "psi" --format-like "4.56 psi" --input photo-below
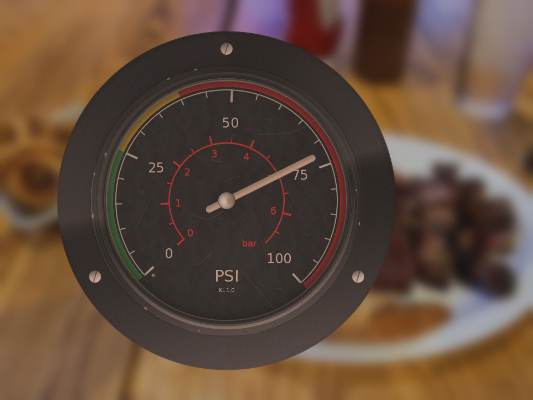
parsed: 72.5 psi
